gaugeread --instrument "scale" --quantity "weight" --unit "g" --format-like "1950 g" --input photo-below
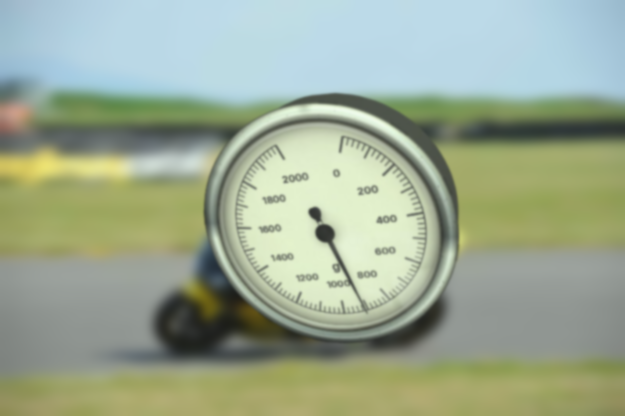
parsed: 900 g
